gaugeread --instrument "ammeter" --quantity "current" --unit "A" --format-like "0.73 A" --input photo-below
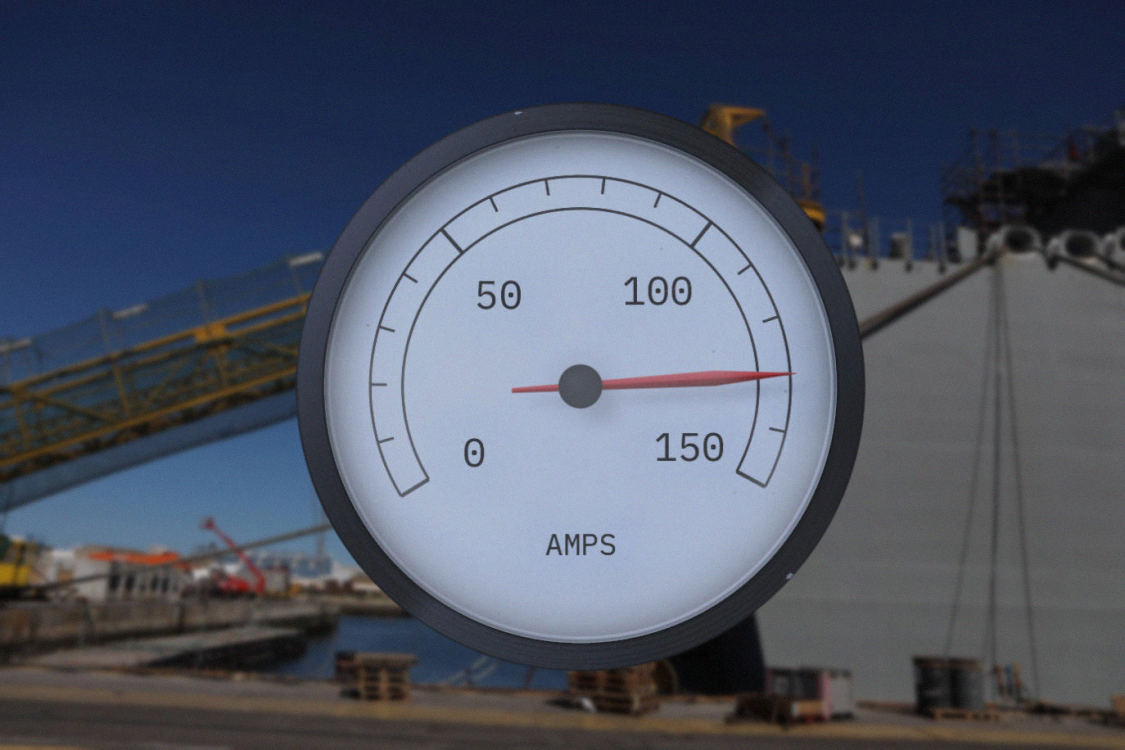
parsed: 130 A
